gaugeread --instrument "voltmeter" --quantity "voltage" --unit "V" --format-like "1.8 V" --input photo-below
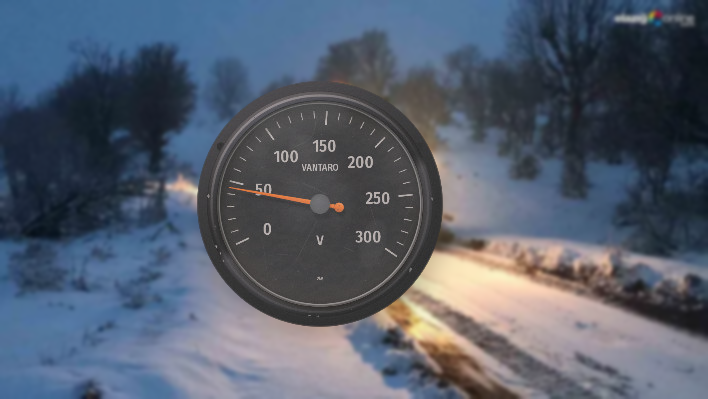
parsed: 45 V
